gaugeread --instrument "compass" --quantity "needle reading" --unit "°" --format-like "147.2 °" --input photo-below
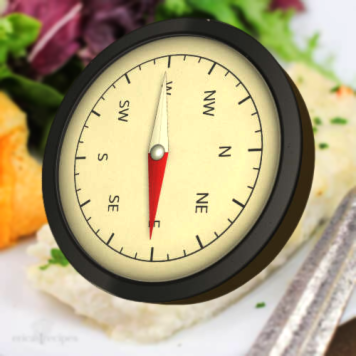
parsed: 90 °
